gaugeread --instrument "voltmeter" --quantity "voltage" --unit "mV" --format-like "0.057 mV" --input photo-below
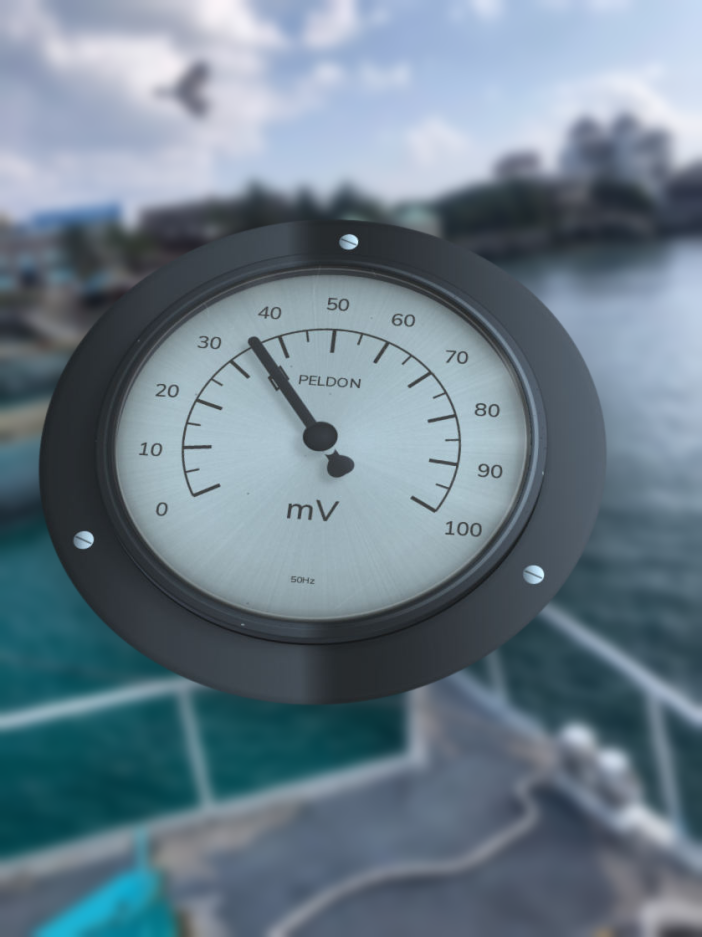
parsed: 35 mV
